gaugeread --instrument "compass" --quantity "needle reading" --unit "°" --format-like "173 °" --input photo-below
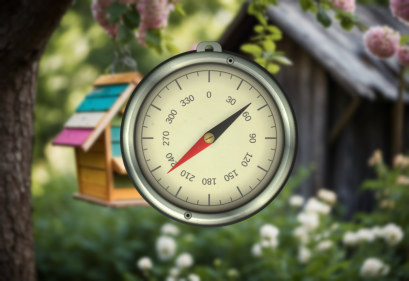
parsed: 230 °
